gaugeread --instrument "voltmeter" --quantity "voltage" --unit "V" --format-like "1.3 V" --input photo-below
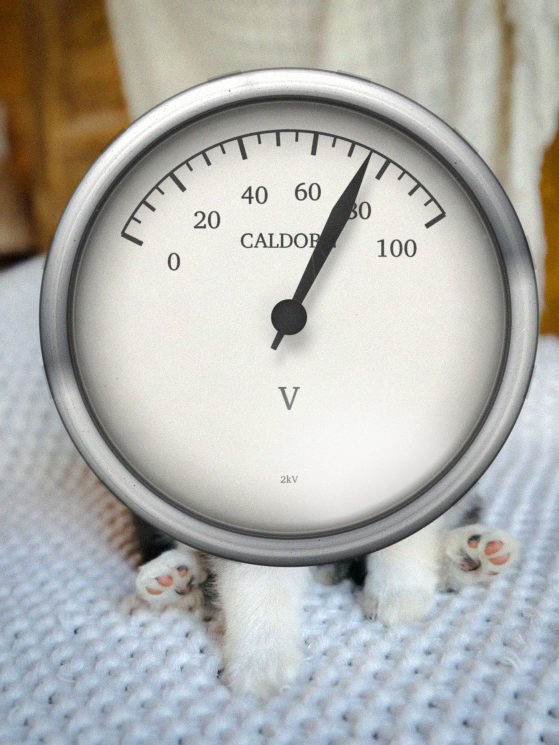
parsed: 75 V
